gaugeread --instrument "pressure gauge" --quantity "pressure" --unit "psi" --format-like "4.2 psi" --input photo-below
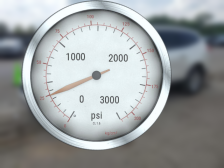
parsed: 350 psi
